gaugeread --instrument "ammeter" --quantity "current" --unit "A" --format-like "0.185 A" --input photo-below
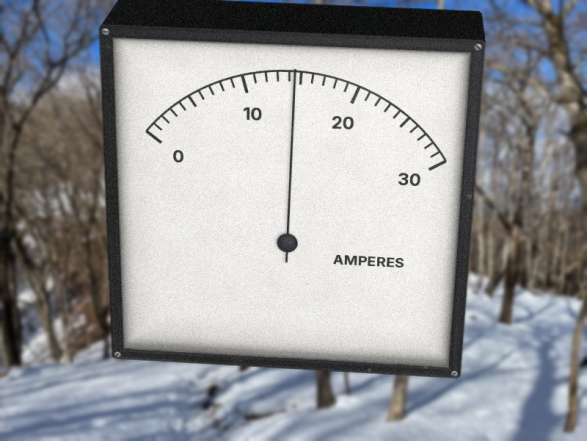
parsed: 14.5 A
